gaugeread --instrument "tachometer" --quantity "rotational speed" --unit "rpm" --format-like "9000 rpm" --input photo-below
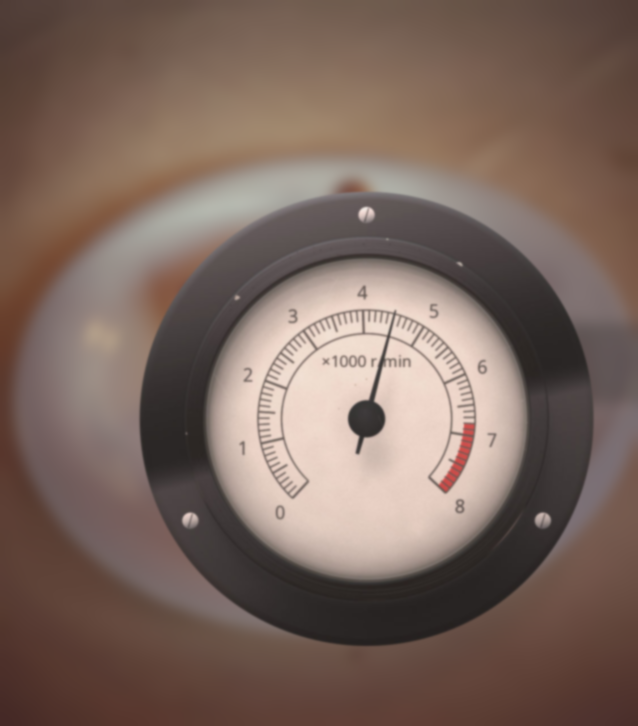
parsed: 4500 rpm
